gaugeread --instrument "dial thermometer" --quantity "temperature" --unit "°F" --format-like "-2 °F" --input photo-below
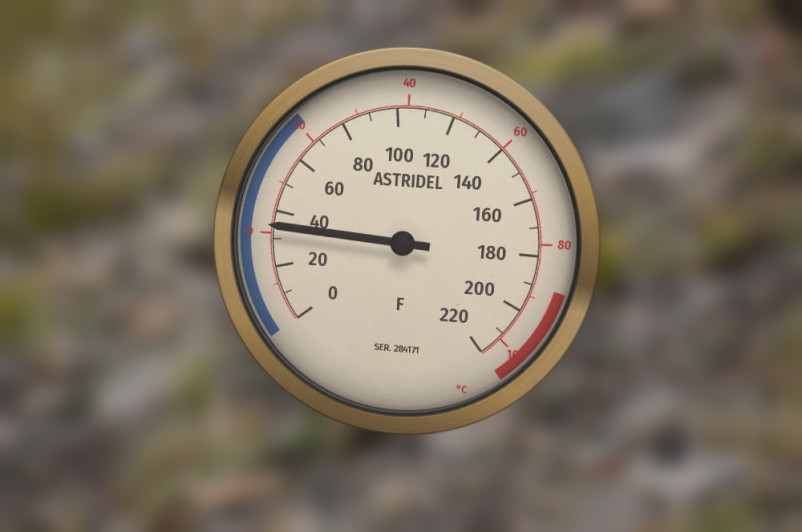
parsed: 35 °F
